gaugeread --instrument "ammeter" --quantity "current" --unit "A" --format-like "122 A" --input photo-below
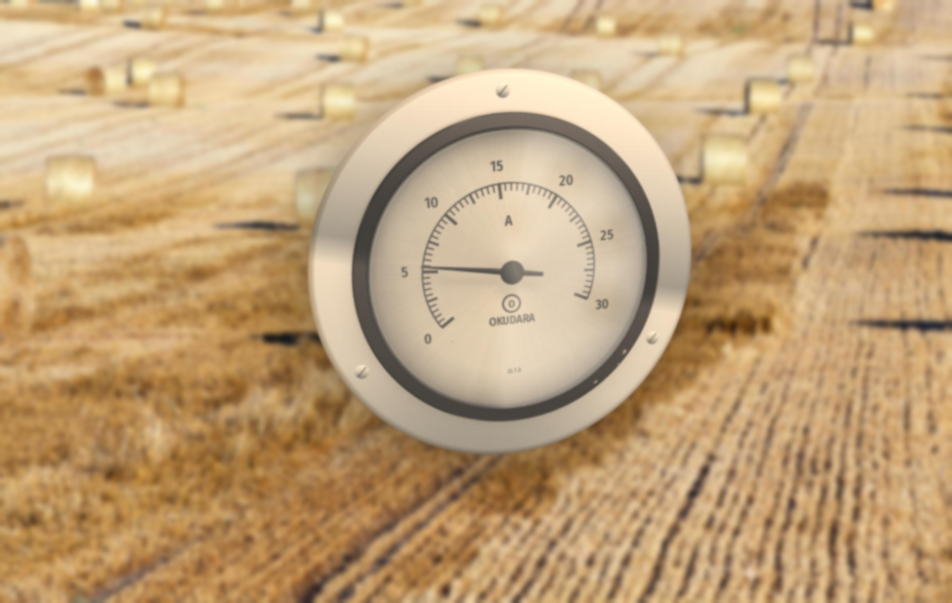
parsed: 5.5 A
